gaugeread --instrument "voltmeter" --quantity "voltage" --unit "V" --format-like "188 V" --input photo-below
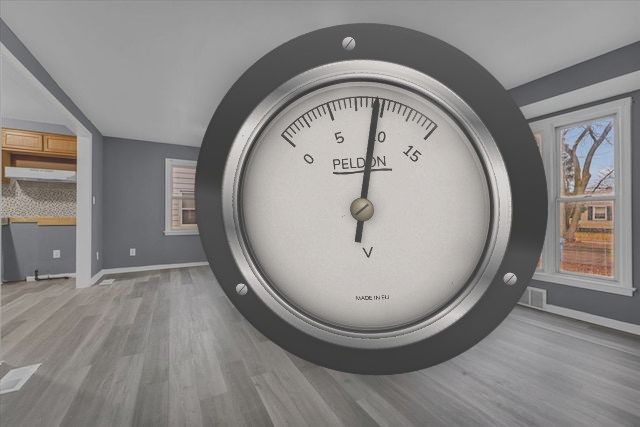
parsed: 9.5 V
